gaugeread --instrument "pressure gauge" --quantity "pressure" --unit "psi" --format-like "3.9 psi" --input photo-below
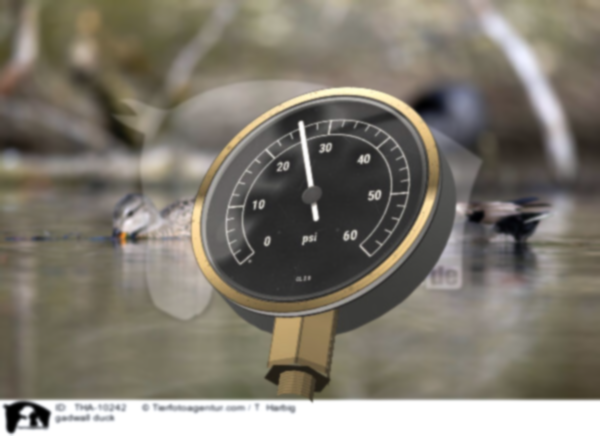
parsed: 26 psi
